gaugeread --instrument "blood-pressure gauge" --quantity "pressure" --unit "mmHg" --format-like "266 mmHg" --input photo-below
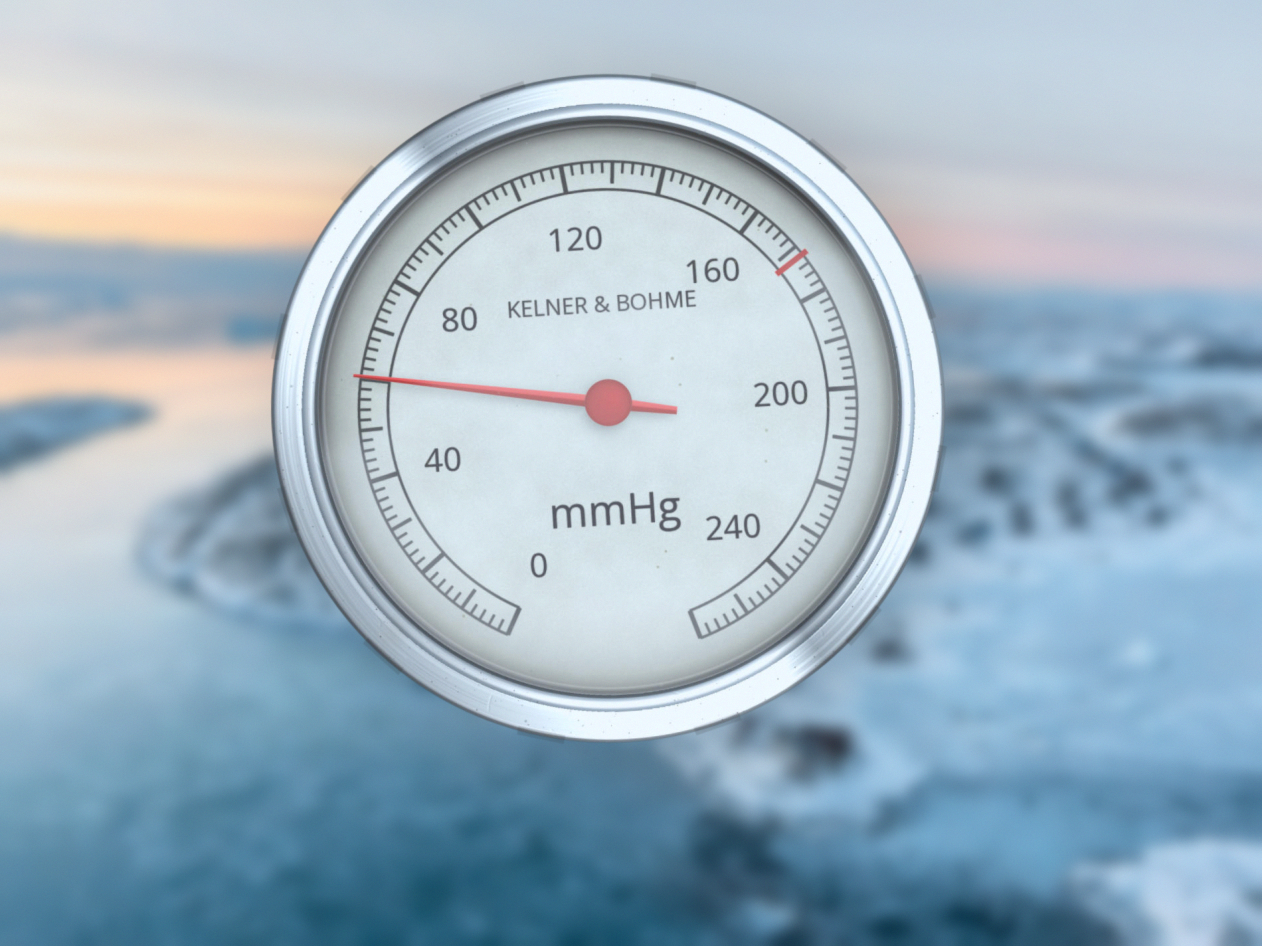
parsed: 60 mmHg
